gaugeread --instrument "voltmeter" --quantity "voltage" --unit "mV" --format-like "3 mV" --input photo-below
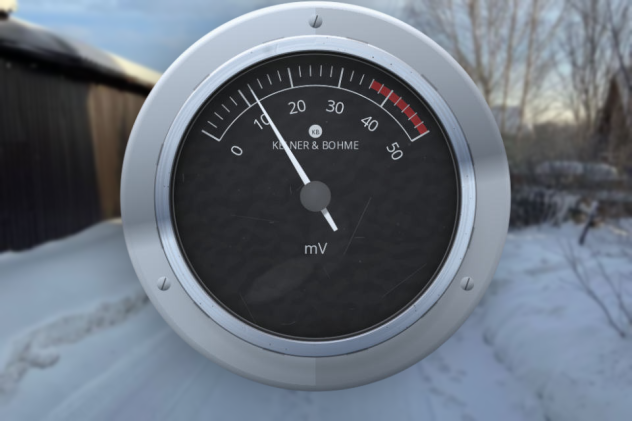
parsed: 12 mV
